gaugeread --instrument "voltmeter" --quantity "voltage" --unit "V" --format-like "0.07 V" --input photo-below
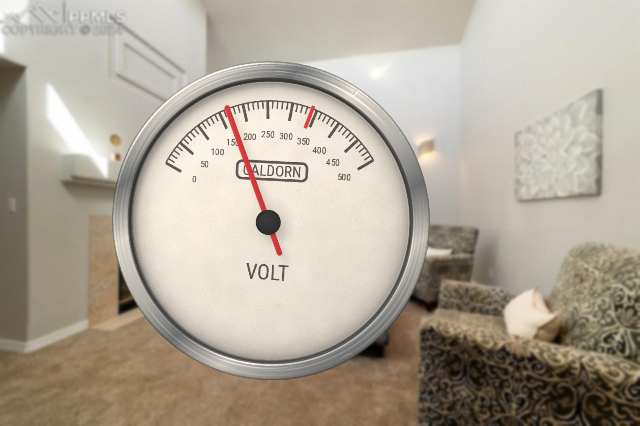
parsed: 170 V
